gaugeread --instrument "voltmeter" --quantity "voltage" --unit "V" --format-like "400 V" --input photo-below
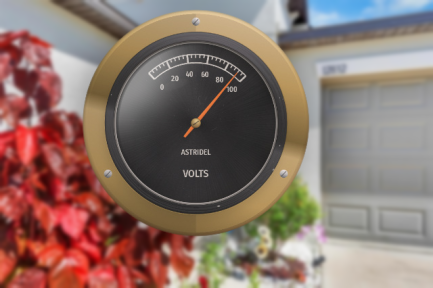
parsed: 92 V
